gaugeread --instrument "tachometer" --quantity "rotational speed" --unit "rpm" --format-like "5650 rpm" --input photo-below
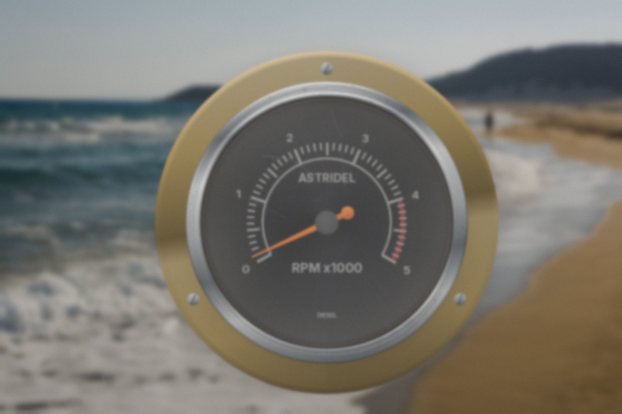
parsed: 100 rpm
